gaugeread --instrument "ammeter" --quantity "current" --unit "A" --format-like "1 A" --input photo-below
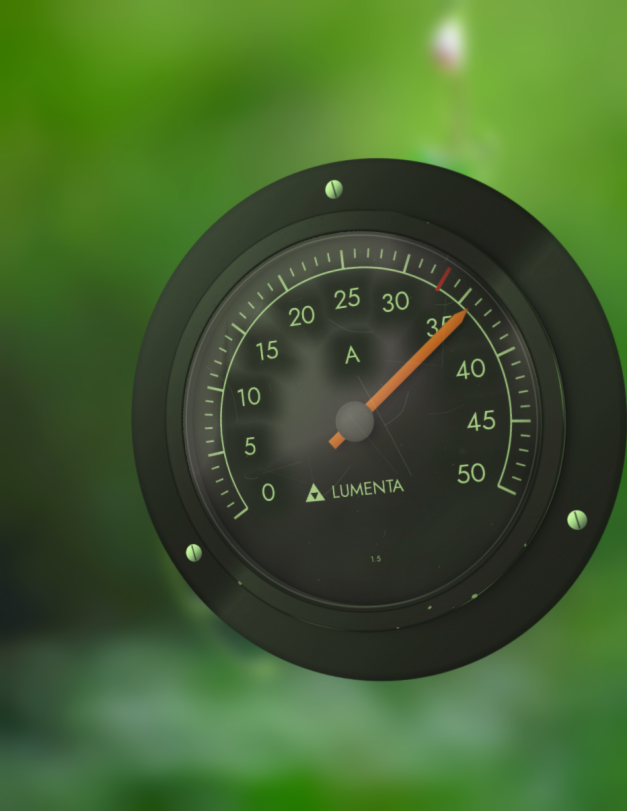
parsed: 36 A
